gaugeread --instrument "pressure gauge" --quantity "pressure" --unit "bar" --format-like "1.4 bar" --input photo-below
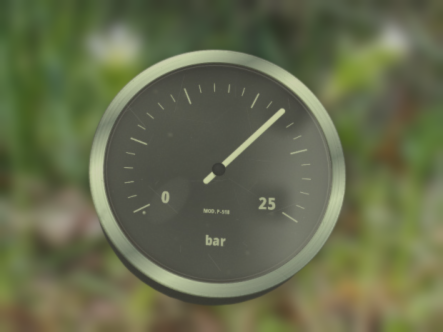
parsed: 17 bar
